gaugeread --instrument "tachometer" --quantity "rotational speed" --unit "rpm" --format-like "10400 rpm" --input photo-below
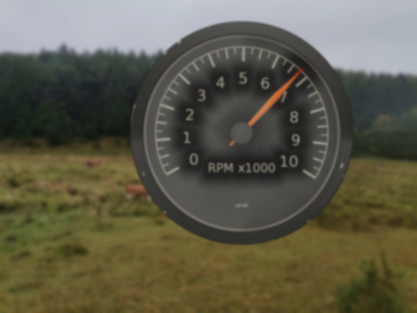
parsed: 6750 rpm
